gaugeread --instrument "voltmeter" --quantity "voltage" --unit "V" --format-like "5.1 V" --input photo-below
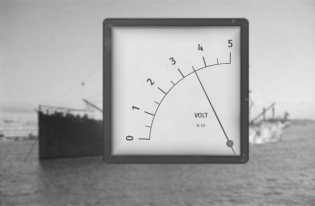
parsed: 3.5 V
